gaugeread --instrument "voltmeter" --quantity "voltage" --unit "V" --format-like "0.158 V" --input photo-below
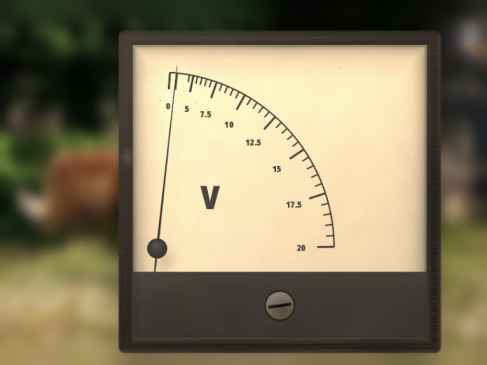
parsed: 2.5 V
